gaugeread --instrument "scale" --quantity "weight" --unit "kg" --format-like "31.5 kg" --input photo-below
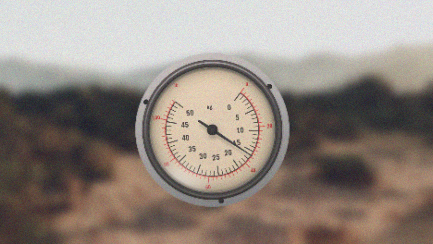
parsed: 16 kg
